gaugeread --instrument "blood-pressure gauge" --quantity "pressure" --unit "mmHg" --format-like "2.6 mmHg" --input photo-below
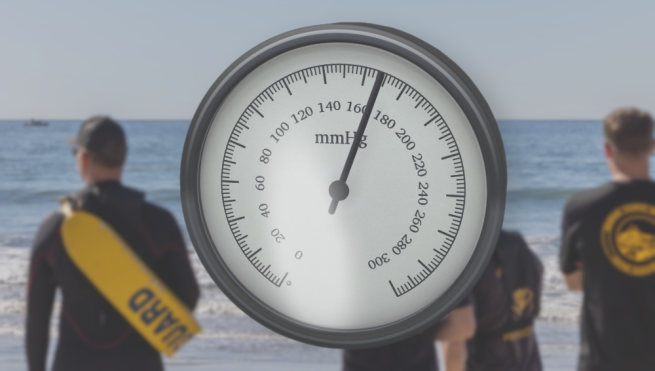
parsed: 168 mmHg
